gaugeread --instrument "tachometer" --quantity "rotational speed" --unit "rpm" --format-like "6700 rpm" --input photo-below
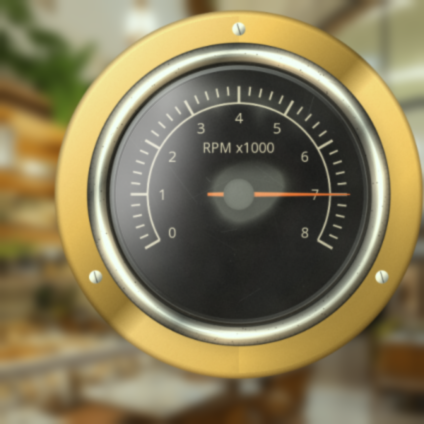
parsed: 7000 rpm
